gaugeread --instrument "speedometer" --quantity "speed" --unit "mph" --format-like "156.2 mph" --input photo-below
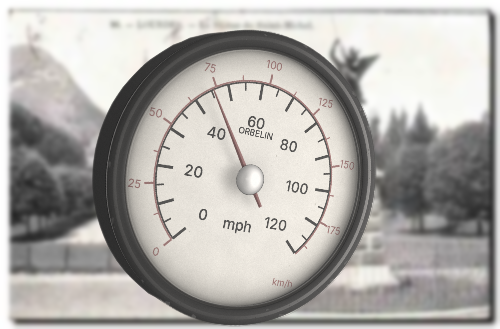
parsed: 45 mph
